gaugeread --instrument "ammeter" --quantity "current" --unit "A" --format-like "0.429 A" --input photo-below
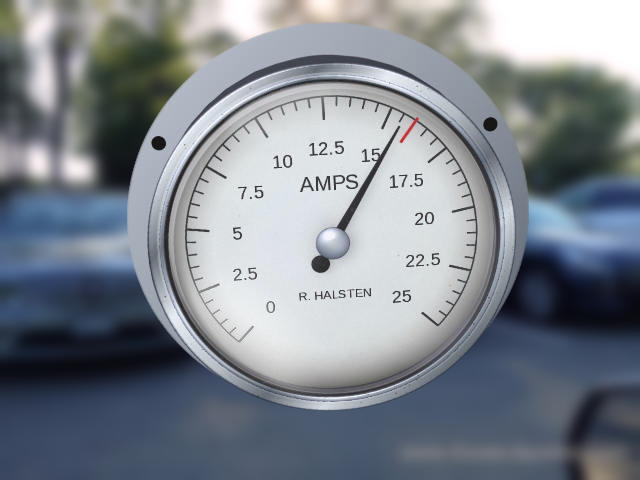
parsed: 15.5 A
